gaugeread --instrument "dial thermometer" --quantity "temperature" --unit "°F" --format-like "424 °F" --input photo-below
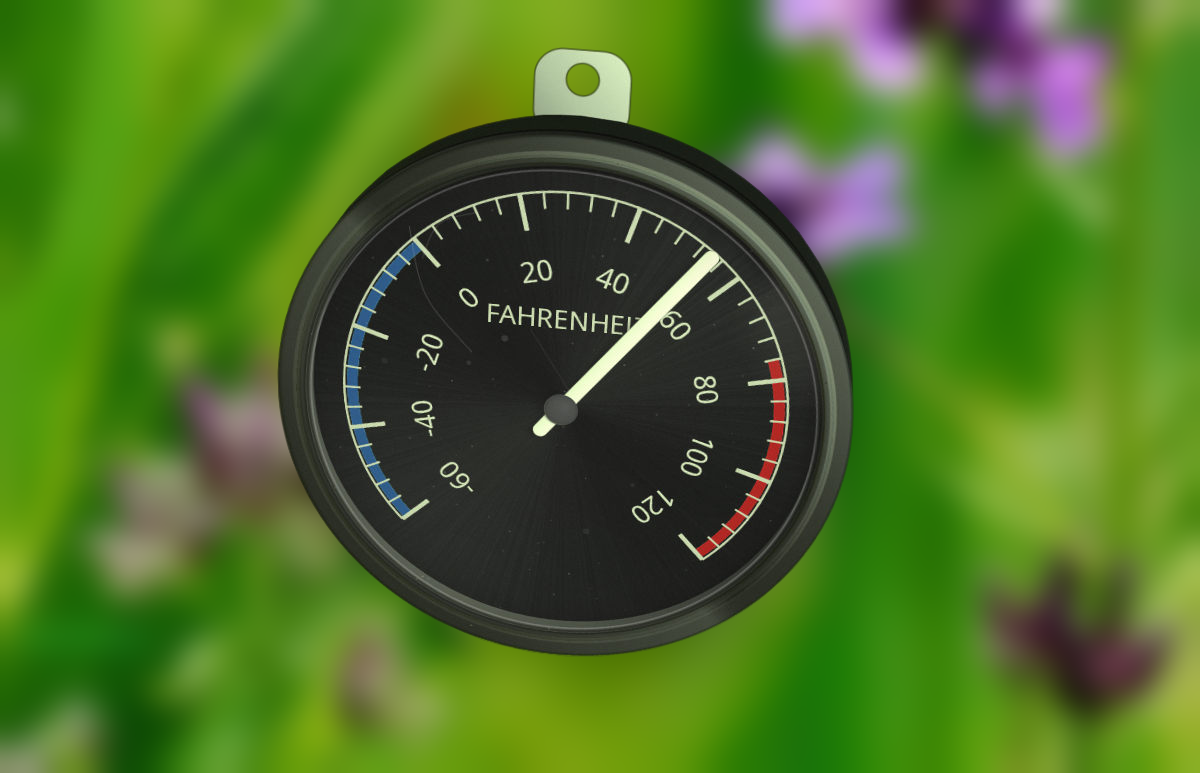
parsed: 54 °F
